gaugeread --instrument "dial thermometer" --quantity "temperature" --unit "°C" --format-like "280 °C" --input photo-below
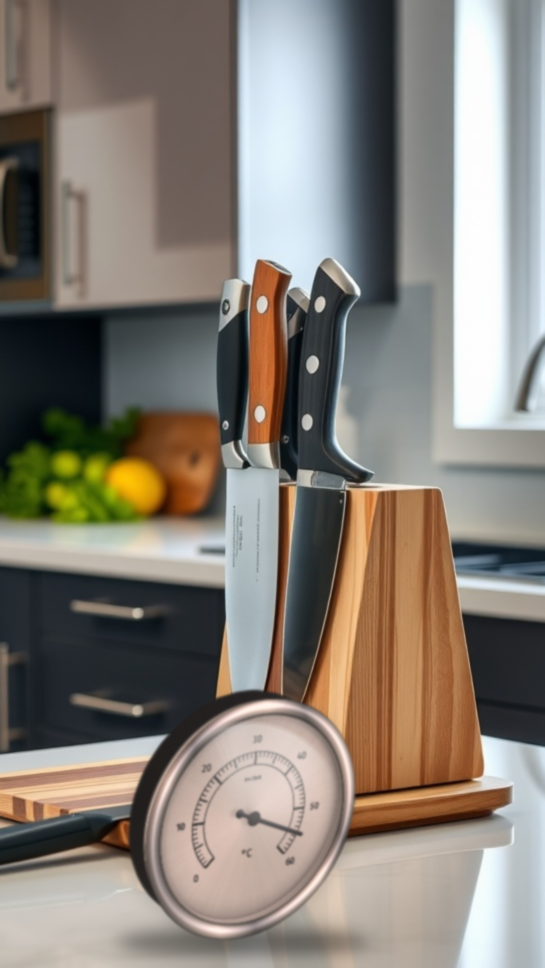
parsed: 55 °C
